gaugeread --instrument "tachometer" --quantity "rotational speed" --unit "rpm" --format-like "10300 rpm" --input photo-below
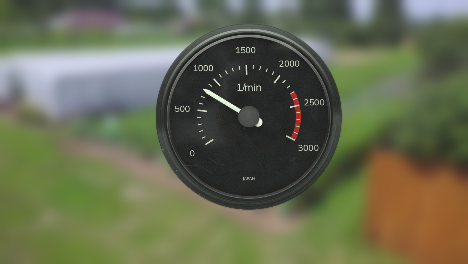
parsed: 800 rpm
